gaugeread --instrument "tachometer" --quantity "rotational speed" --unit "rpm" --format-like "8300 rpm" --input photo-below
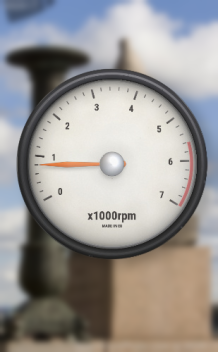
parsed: 800 rpm
